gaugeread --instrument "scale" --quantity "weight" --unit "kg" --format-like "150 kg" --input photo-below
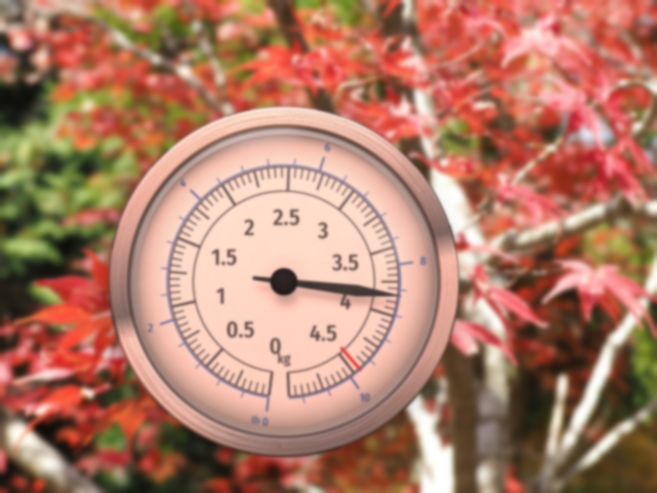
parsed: 3.85 kg
